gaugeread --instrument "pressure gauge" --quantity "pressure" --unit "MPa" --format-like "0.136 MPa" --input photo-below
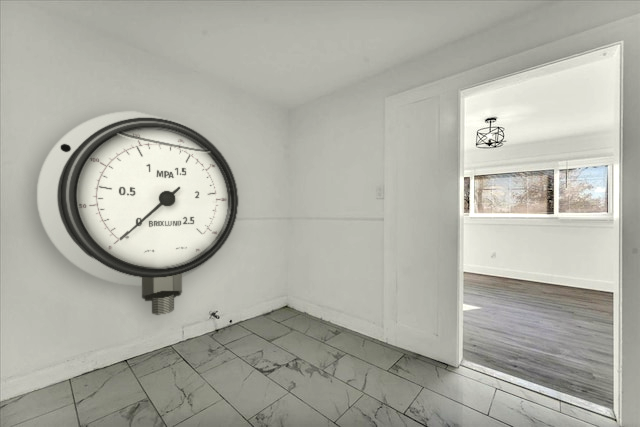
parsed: 0 MPa
